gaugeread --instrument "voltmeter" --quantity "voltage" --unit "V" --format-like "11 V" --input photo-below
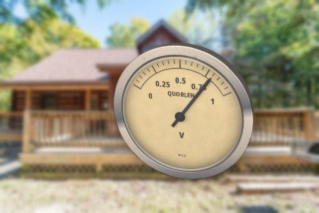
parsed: 0.8 V
